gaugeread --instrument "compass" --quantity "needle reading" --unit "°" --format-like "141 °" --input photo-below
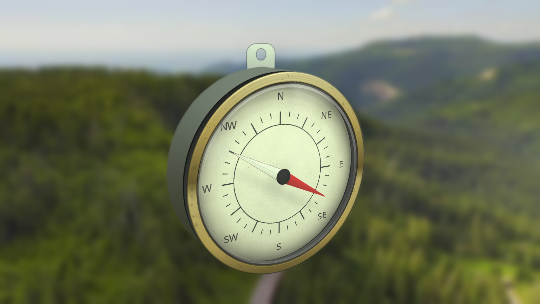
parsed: 120 °
